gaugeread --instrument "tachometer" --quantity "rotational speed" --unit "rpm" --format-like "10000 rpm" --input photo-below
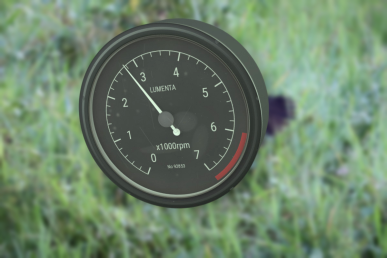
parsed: 2800 rpm
